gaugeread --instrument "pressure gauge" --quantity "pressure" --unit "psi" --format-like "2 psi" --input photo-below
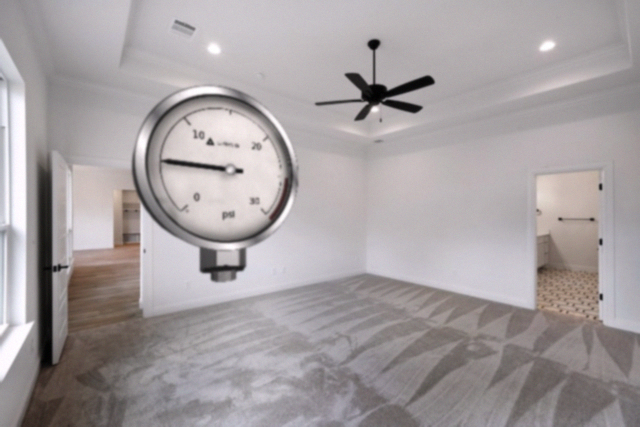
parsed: 5 psi
